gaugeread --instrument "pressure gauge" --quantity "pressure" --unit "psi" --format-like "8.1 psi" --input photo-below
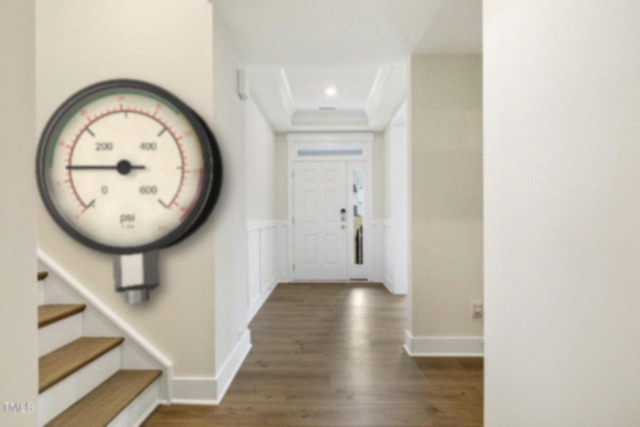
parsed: 100 psi
